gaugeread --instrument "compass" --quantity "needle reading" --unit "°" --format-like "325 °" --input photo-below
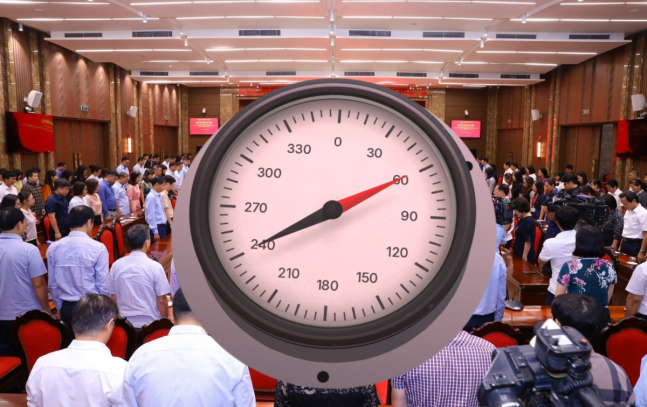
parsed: 60 °
